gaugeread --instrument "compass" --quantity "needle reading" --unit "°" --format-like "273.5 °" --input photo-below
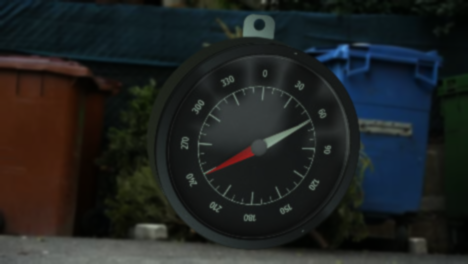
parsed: 240 °
